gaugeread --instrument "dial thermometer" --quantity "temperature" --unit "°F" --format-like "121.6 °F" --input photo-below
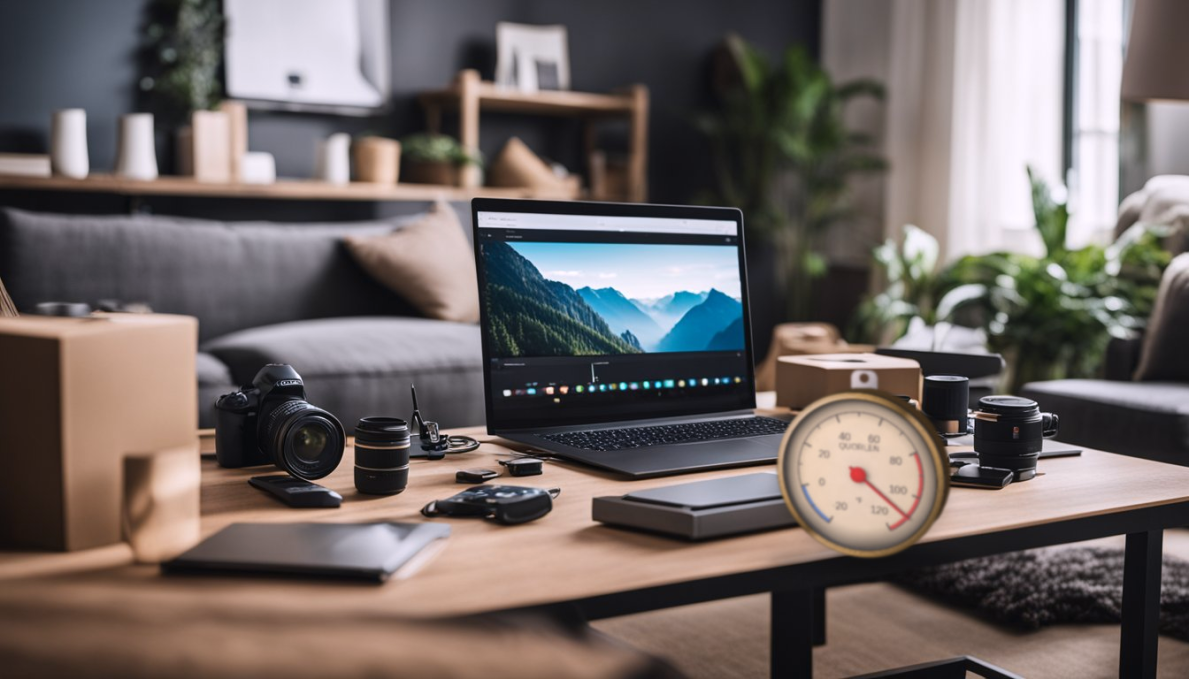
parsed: 110 °F
